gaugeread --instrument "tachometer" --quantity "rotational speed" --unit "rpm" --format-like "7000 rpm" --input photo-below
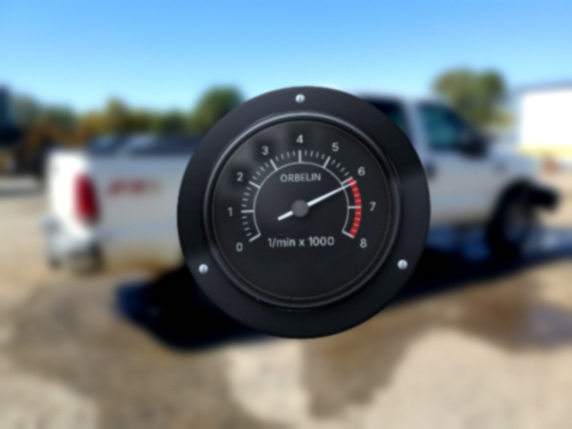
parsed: 6200 rpm
